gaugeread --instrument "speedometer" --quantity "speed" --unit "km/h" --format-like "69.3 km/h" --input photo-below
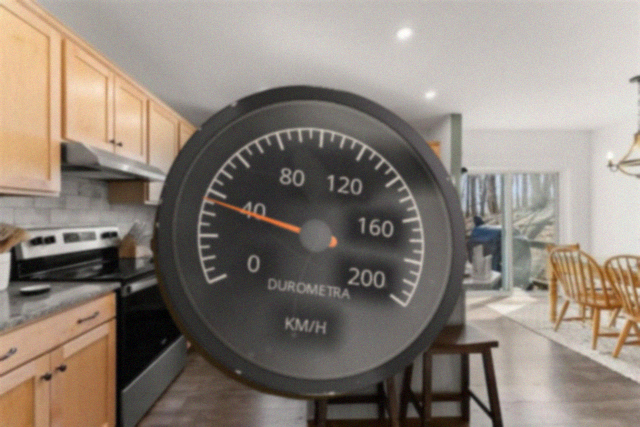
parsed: 35 km/h
